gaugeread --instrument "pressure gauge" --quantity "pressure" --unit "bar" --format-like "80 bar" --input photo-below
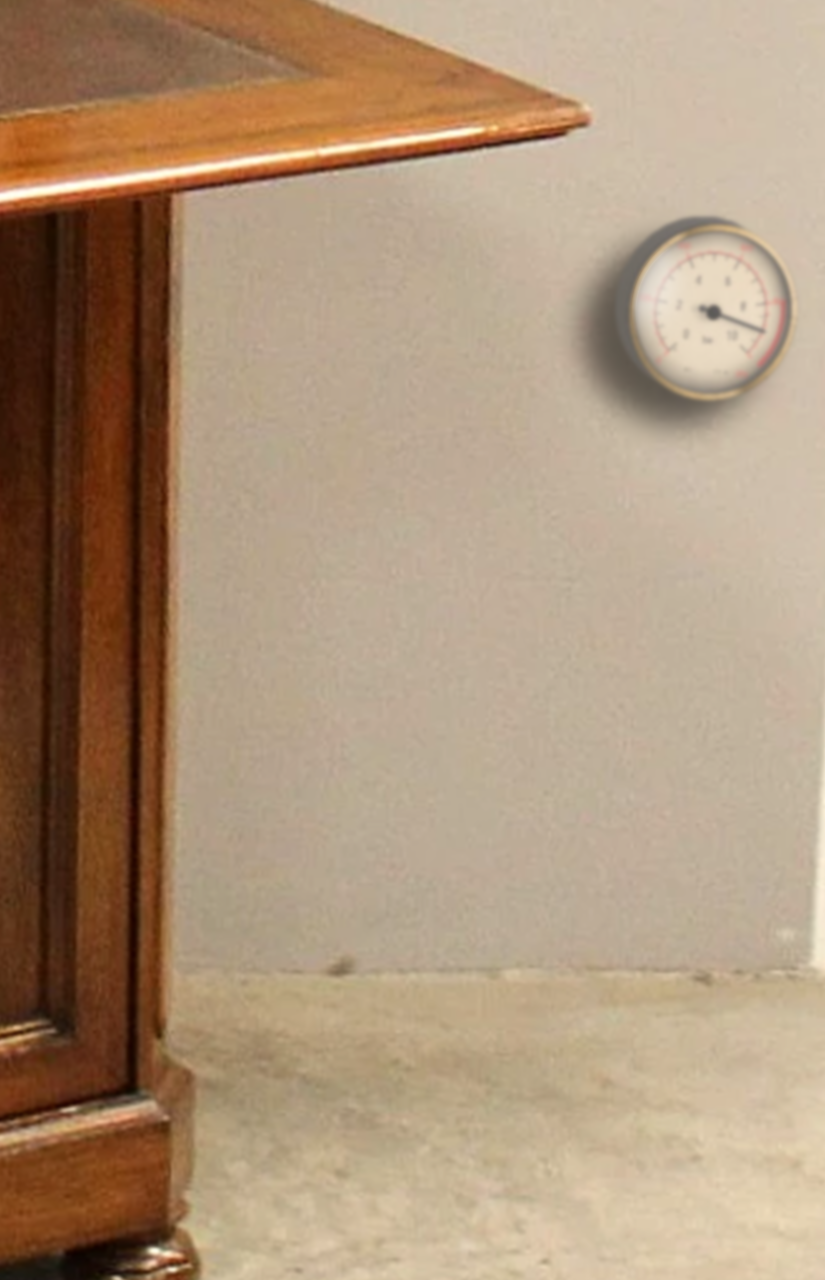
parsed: 9 bar
